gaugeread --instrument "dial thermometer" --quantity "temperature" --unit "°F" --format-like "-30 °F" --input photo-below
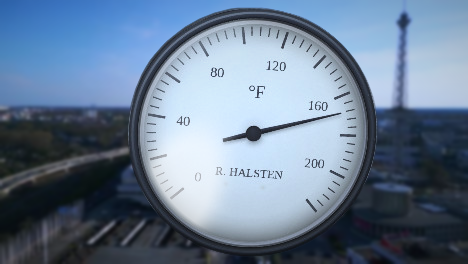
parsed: 168 °F
